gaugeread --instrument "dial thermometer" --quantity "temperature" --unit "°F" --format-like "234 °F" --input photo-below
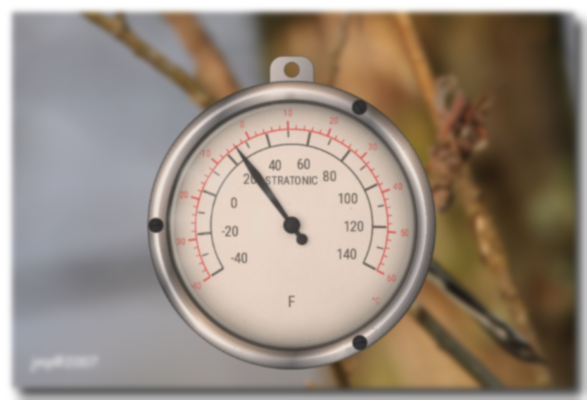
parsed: 25 °F
